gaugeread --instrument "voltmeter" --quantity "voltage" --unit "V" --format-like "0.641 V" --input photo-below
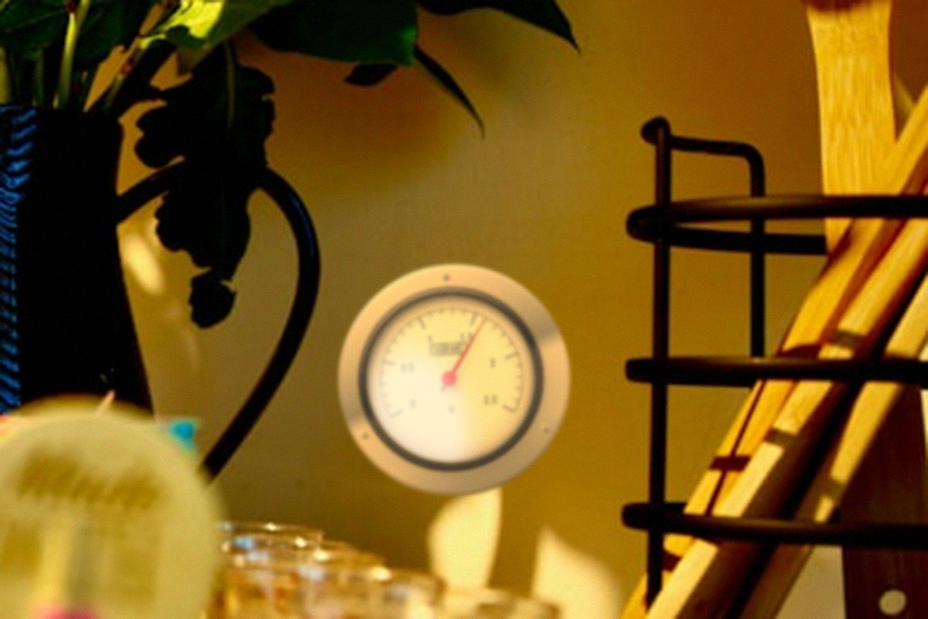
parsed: 1.6 V
